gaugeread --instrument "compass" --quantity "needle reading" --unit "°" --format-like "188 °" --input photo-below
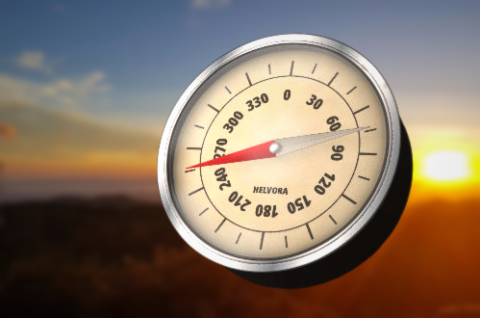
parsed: 255 °
